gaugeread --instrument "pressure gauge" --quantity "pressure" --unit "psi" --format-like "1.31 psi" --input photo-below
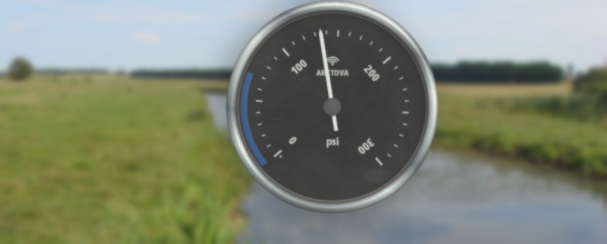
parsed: 135 psi
